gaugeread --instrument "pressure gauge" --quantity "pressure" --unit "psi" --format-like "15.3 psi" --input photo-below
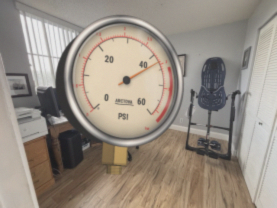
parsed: 42.5 psi
